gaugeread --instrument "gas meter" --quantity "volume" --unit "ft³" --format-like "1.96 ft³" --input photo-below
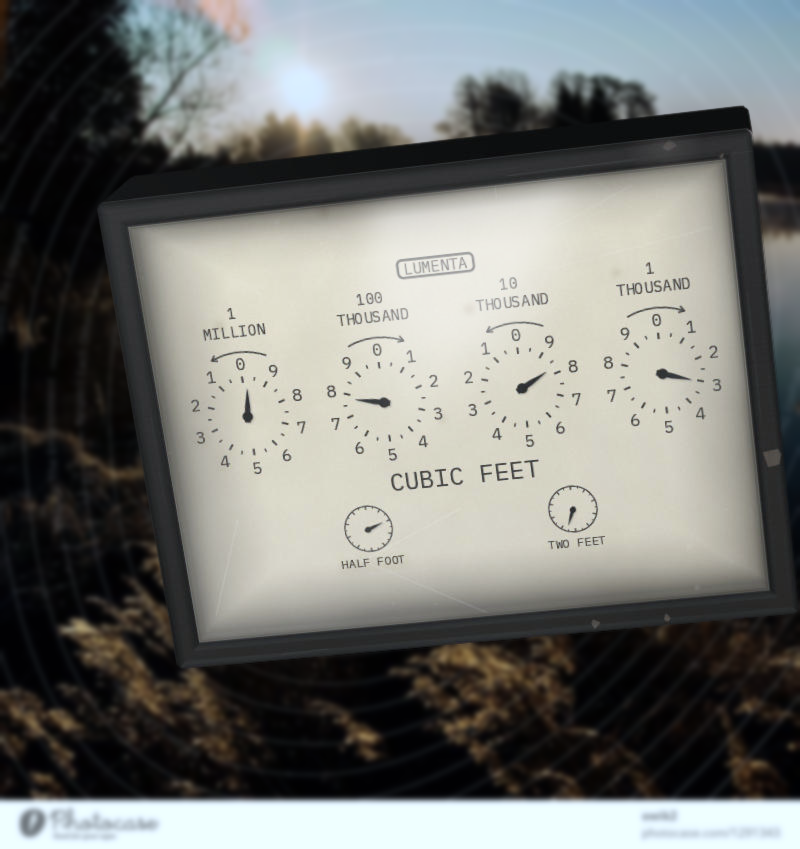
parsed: 978300 ft³
